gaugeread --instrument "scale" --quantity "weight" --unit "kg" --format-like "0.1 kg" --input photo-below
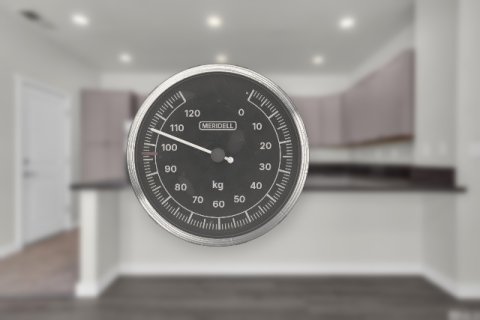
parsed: 105 kg
